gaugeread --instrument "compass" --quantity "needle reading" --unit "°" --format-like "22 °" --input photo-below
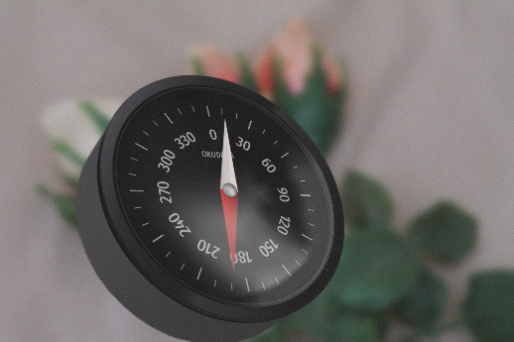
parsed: 190 °
